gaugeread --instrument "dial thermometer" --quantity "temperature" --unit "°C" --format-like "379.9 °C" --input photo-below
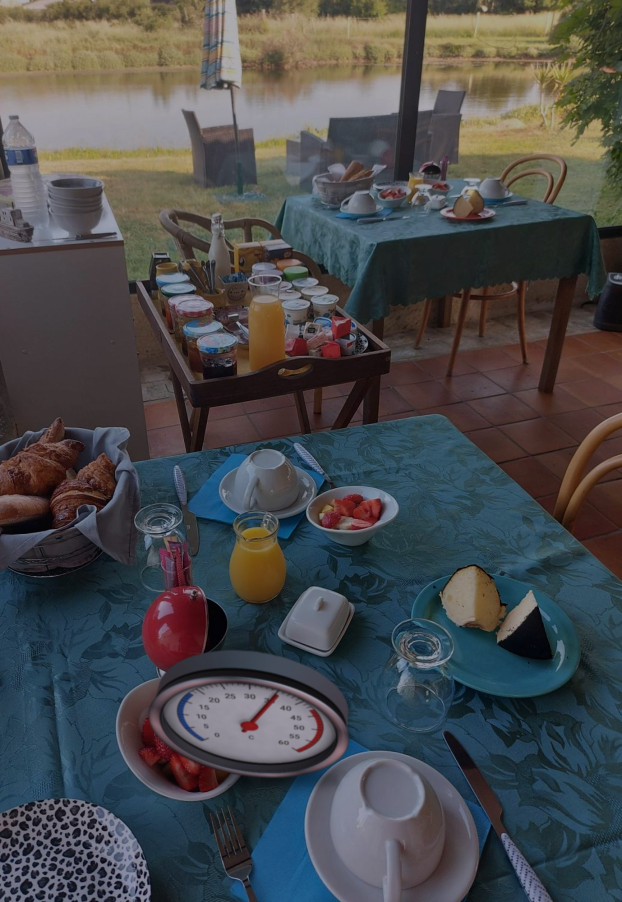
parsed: 35 °C
